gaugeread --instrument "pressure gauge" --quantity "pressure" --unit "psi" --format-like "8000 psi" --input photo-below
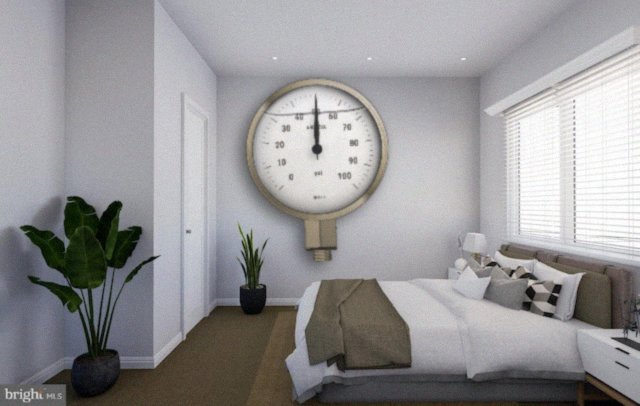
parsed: 50 psi
